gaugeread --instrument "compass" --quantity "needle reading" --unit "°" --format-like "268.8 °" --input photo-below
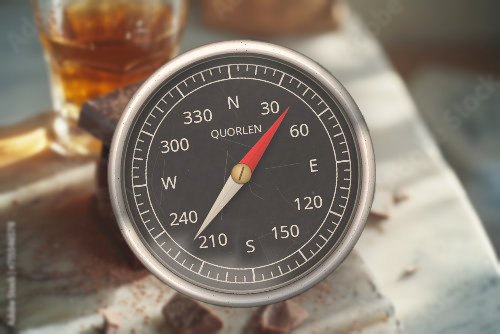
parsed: 42.5 °
